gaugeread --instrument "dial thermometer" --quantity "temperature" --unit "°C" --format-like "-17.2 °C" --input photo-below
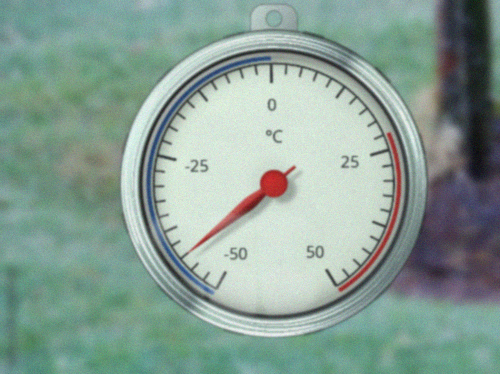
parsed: -42.5 °C
